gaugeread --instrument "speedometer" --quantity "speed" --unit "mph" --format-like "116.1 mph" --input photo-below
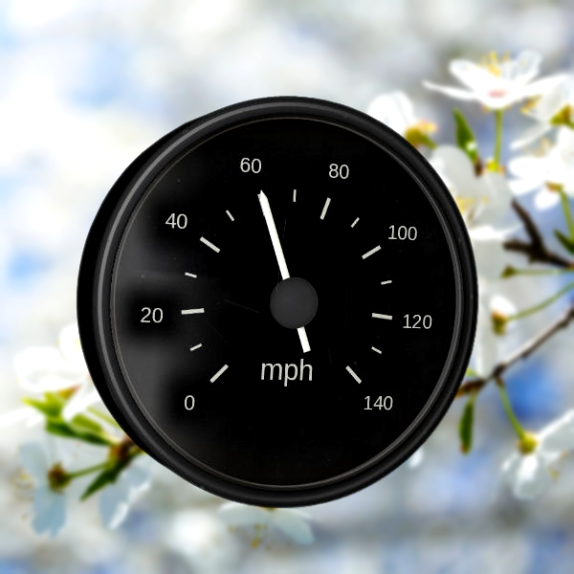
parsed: 60 mph
